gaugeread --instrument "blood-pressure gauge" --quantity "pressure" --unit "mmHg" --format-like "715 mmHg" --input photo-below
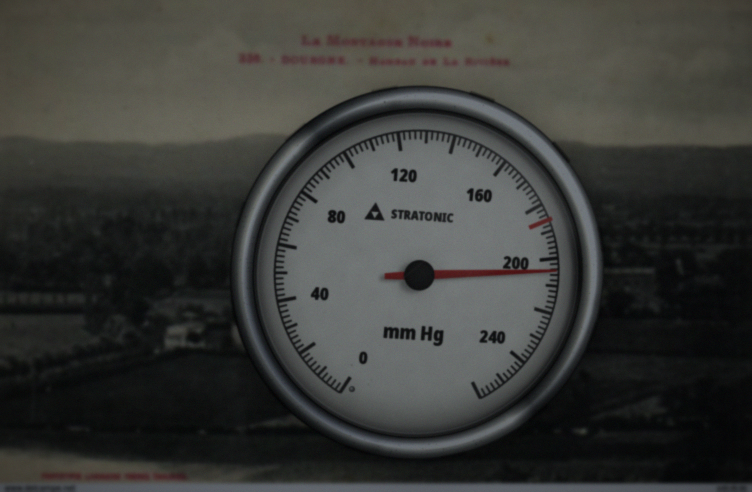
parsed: 204 mmHg
